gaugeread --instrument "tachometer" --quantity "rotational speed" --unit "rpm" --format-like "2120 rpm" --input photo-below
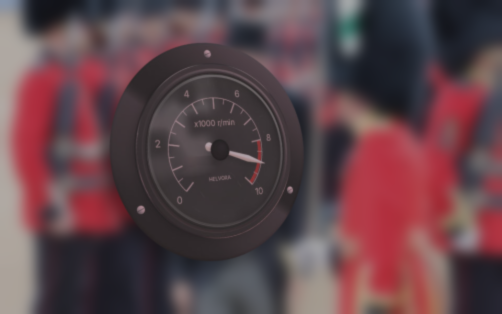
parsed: 9000 rpm
